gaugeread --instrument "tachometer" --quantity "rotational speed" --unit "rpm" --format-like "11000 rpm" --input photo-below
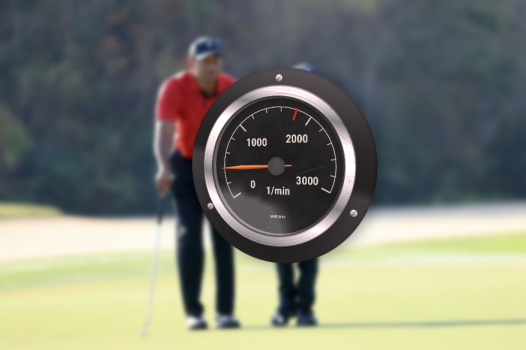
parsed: 400 rpm
